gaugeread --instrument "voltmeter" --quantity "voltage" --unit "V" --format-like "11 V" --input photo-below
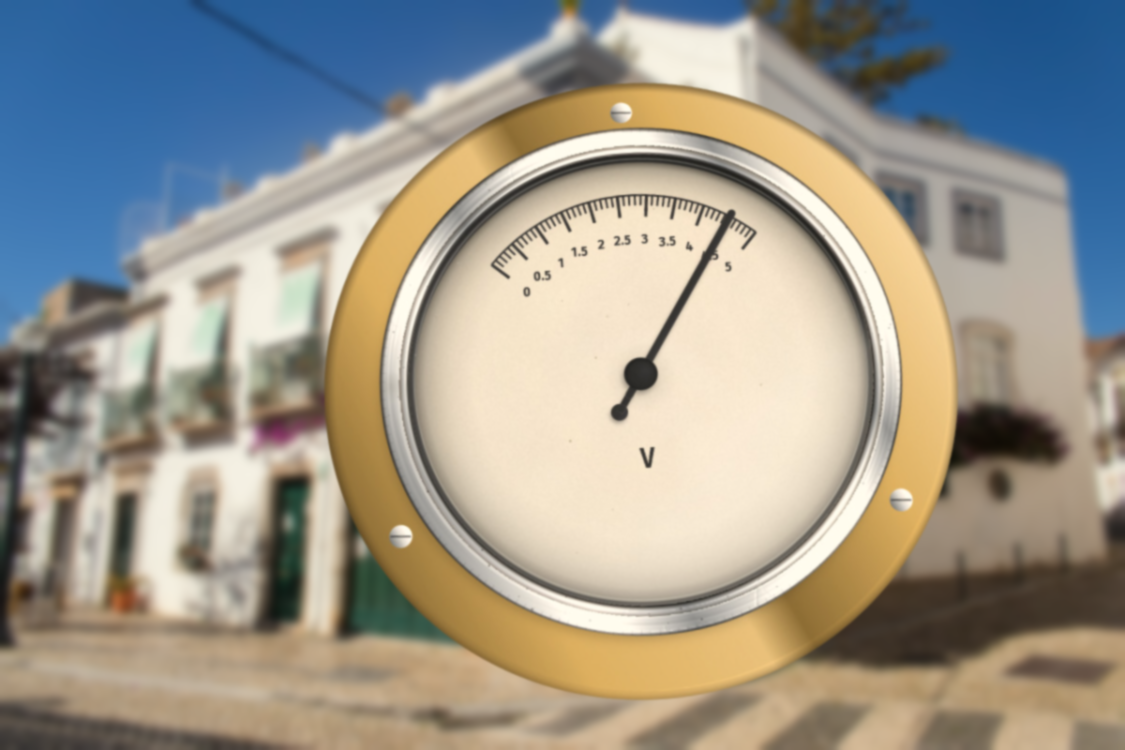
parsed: 4.5 V
